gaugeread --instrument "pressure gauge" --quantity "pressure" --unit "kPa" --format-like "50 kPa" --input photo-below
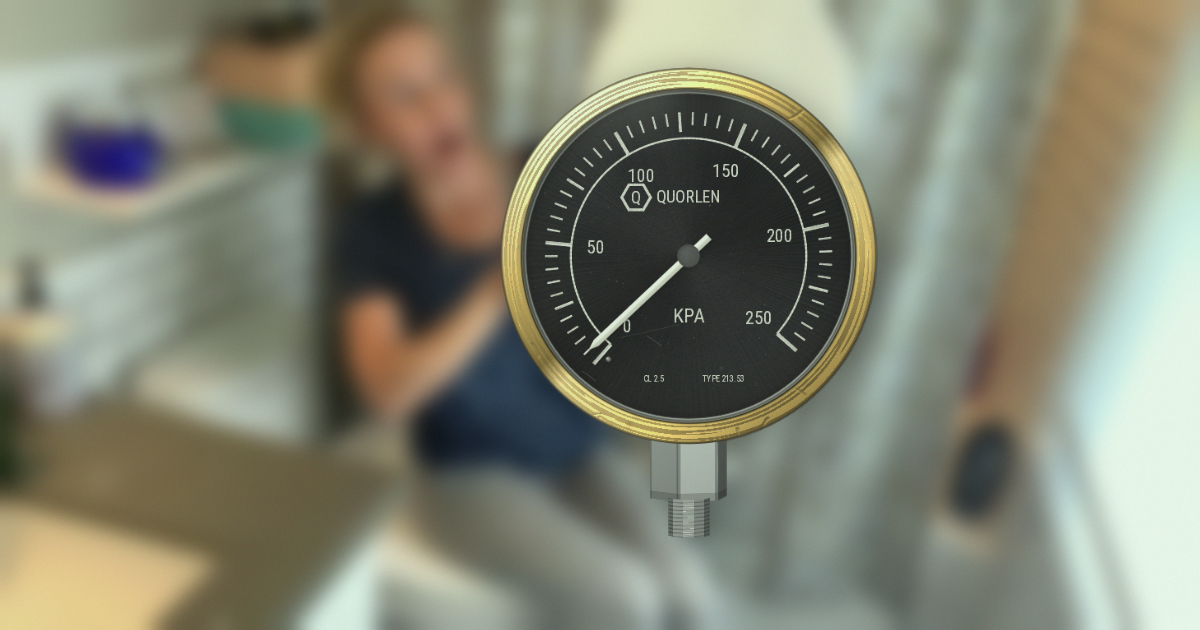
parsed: 5 kPa
